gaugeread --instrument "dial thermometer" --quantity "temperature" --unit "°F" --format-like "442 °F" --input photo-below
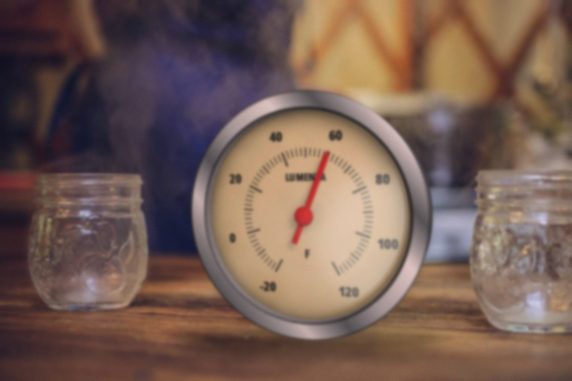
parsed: 60 °F
